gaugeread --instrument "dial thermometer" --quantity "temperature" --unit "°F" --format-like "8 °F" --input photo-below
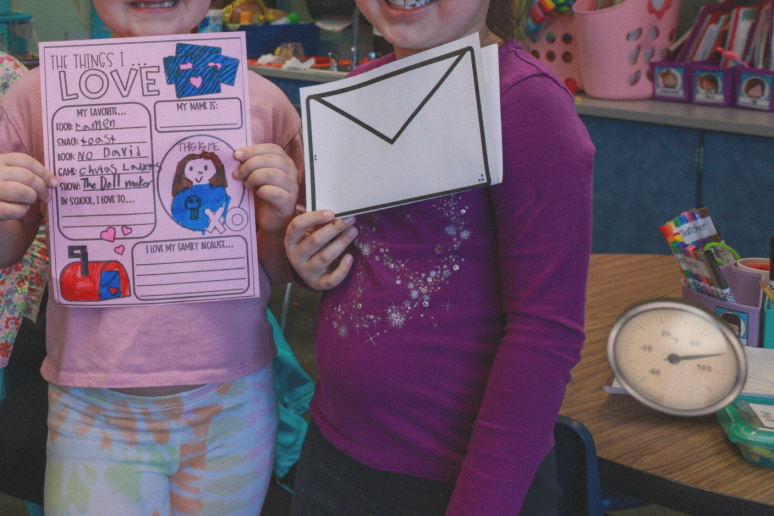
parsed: 80 °F
